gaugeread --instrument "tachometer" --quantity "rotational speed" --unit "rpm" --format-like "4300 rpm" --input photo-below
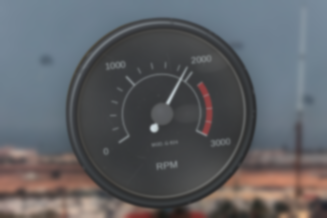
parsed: 1900 rpm
